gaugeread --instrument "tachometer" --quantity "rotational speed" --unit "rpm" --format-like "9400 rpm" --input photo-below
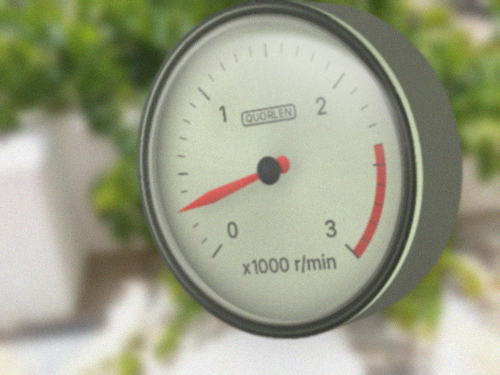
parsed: 300 rpm
